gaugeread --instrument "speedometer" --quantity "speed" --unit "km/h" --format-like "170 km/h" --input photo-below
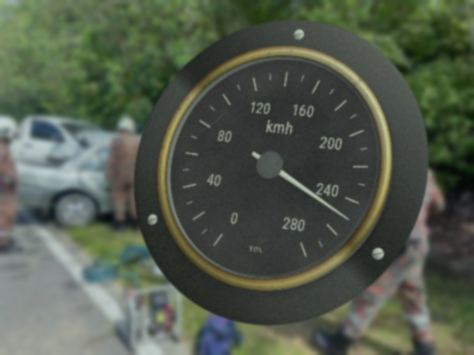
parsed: 250 km/h
